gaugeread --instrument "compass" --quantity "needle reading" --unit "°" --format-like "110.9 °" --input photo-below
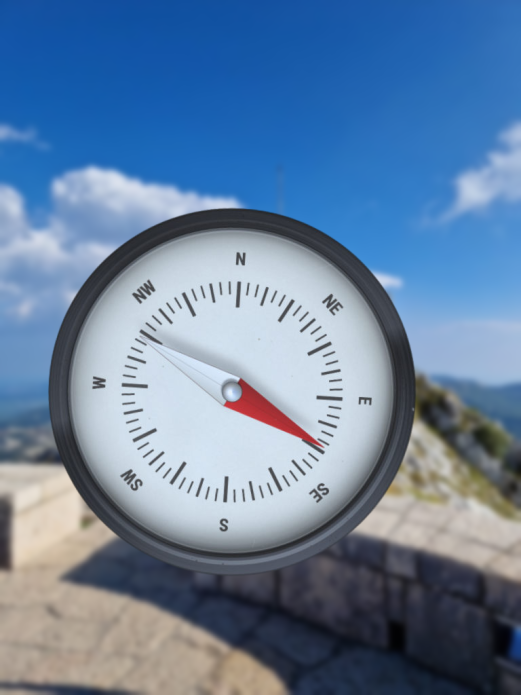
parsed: 117.5 °
